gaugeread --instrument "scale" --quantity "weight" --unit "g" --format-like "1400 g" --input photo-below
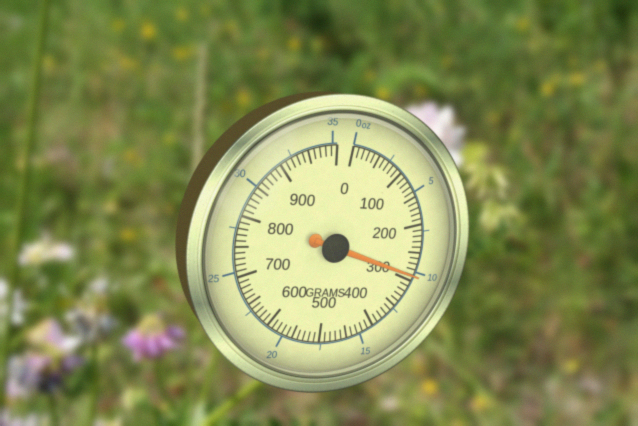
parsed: 290 g
